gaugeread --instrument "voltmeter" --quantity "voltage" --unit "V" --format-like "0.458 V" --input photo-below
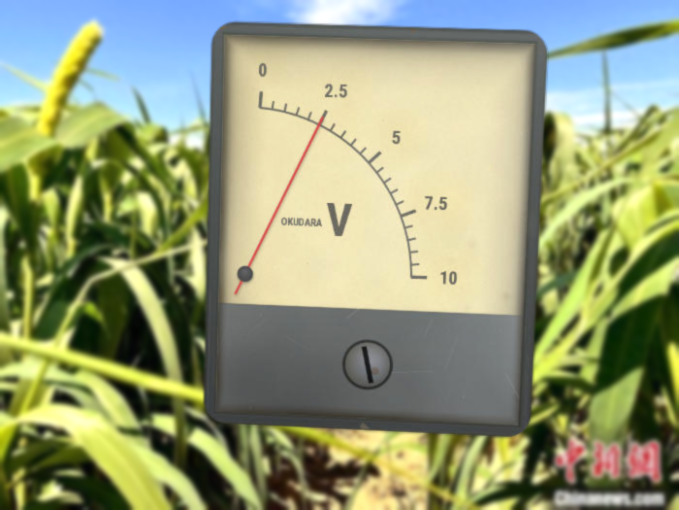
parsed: 2.5 V
